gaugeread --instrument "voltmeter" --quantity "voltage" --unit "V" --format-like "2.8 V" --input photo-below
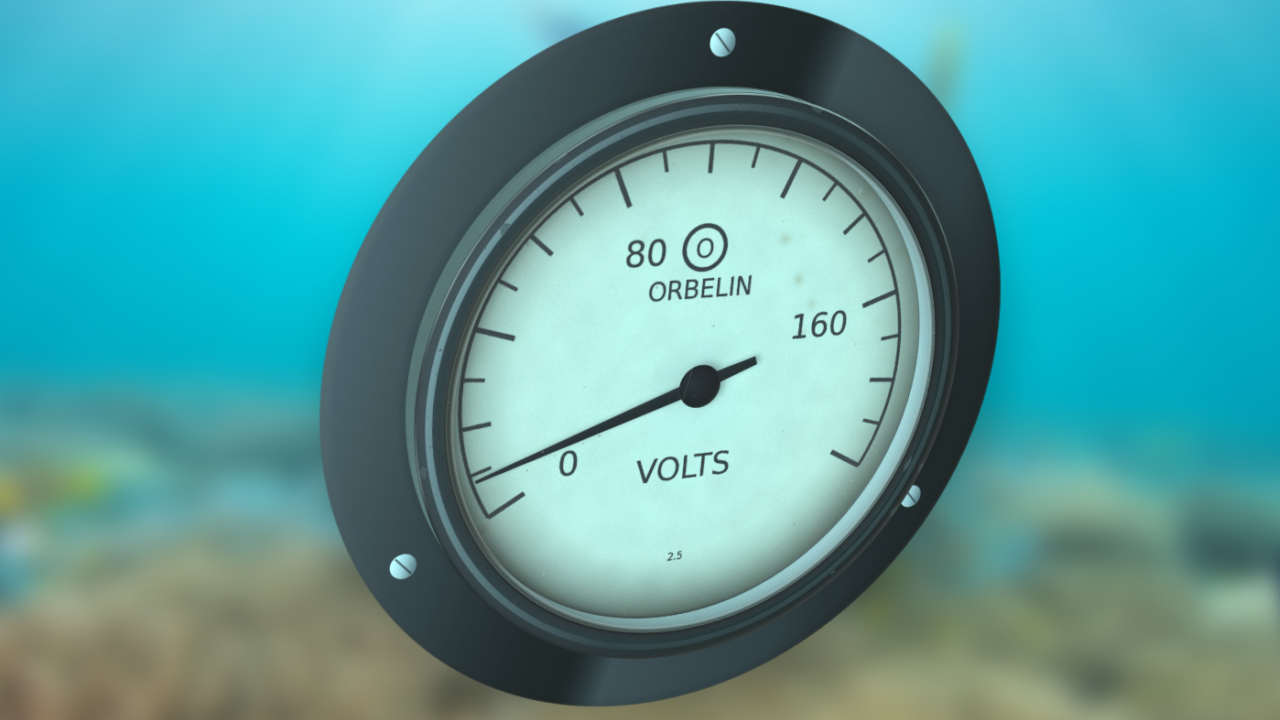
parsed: 10 V
